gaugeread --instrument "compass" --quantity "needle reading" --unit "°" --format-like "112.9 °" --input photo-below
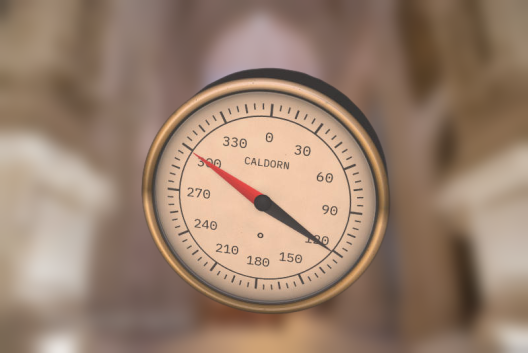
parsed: 300 °
